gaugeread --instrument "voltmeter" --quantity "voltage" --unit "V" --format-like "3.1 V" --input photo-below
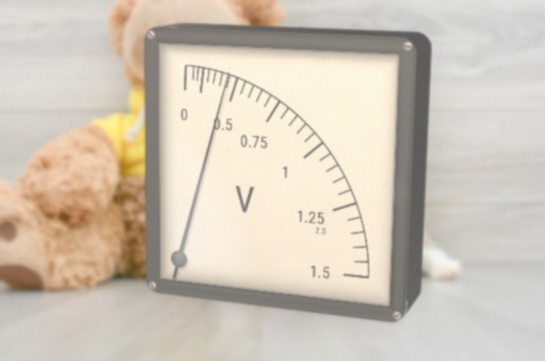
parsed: 0.45 V
